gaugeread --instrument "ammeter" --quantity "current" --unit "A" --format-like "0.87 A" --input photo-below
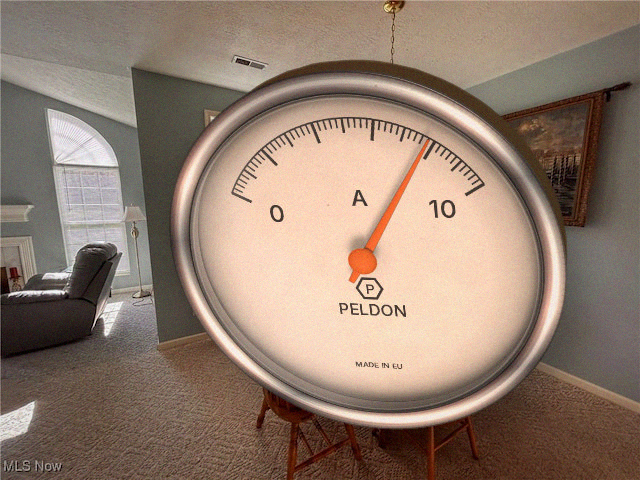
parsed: 7.8 A
